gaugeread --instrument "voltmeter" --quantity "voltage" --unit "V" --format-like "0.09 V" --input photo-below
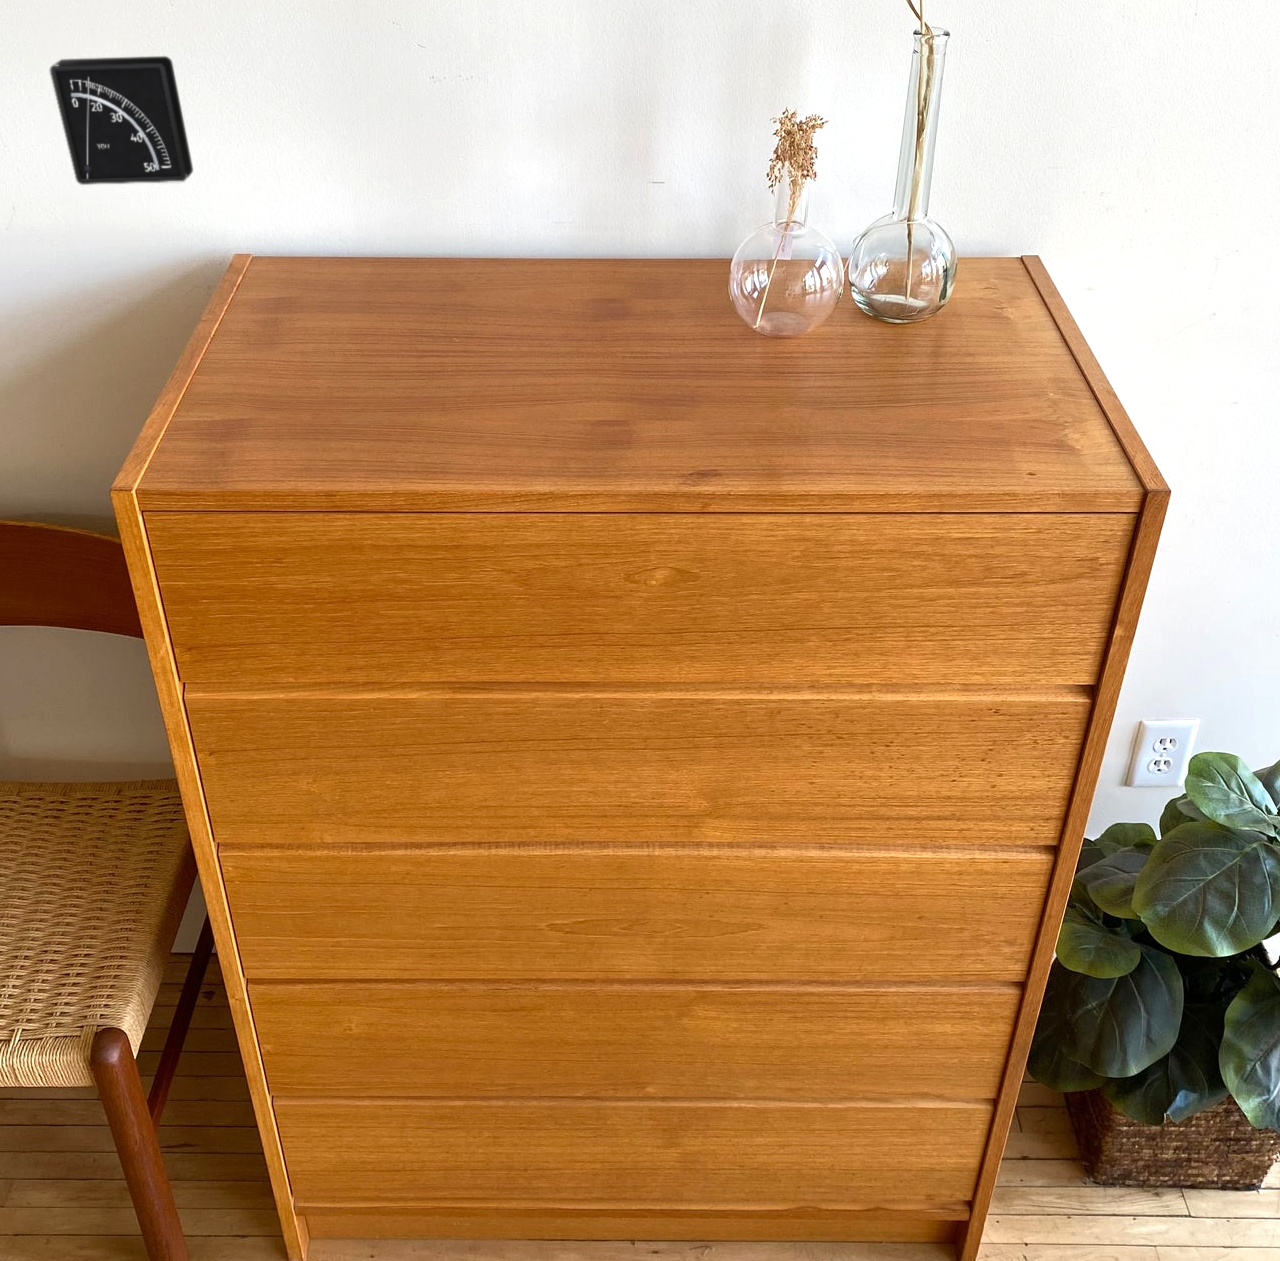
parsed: 15 V
